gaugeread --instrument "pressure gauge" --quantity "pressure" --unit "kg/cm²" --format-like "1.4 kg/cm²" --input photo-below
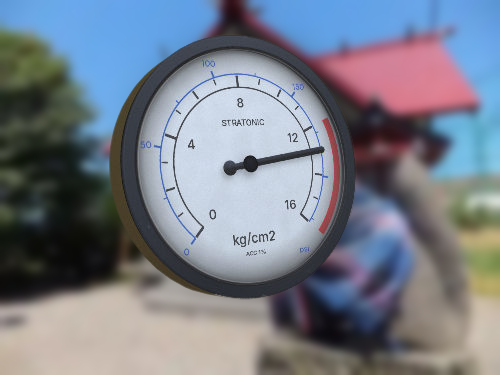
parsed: 13 kg/cm²
